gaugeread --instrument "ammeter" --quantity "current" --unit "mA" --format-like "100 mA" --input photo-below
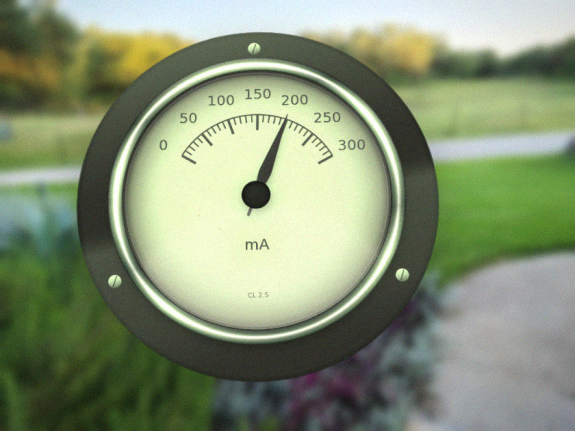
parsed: 200 mA
